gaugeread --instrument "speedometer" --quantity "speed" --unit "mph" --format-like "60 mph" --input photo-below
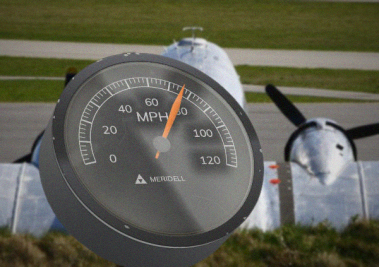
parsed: 76 mph
